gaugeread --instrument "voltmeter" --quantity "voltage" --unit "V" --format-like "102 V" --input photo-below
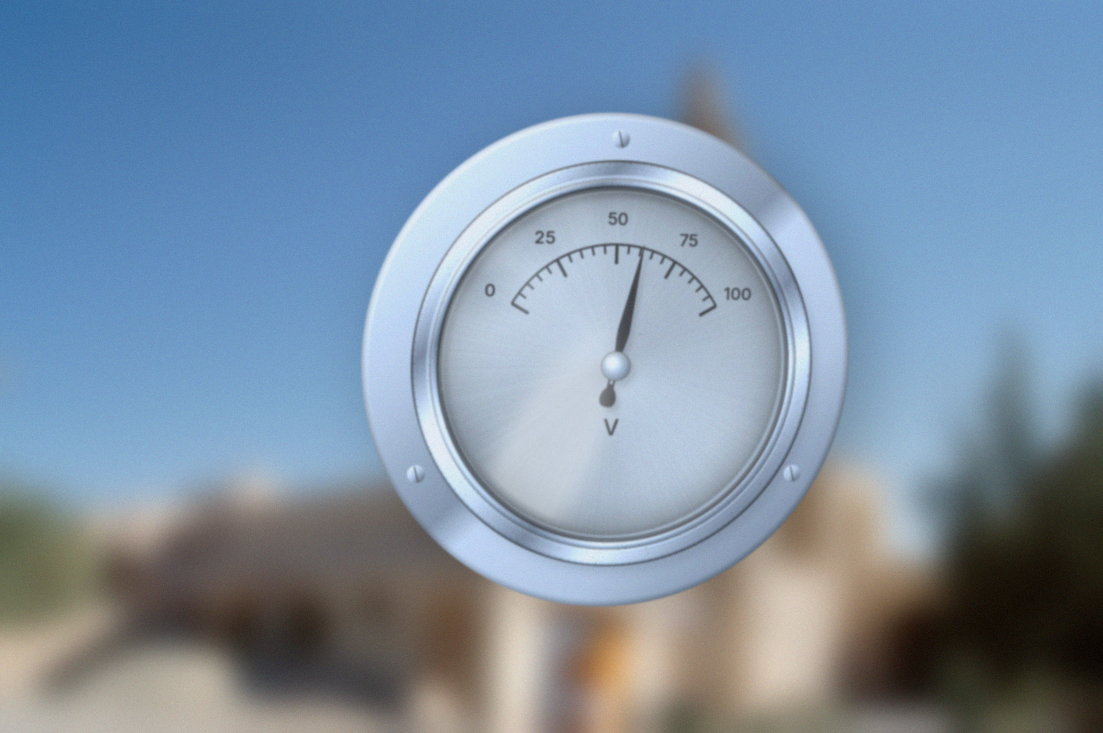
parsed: 60 V
